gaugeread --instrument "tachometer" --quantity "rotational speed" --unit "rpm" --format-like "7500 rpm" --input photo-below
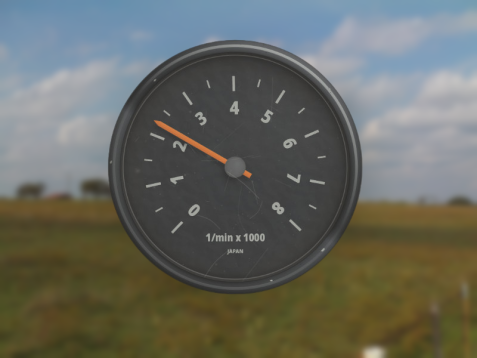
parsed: 2250 rpm
